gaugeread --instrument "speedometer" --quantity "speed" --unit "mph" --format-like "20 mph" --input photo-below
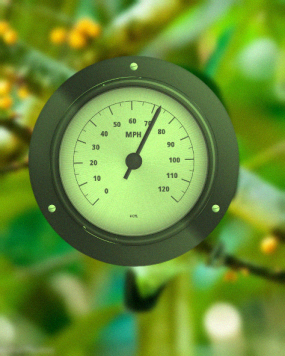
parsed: 72.5 mph
